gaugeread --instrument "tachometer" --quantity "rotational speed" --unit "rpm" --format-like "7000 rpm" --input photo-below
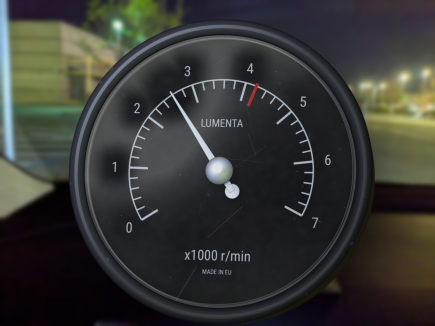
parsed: 2600 rpm
